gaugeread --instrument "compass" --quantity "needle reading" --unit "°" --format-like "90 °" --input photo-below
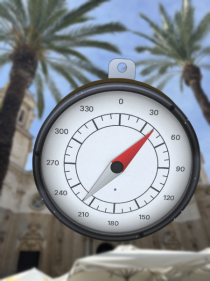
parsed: 40 °
